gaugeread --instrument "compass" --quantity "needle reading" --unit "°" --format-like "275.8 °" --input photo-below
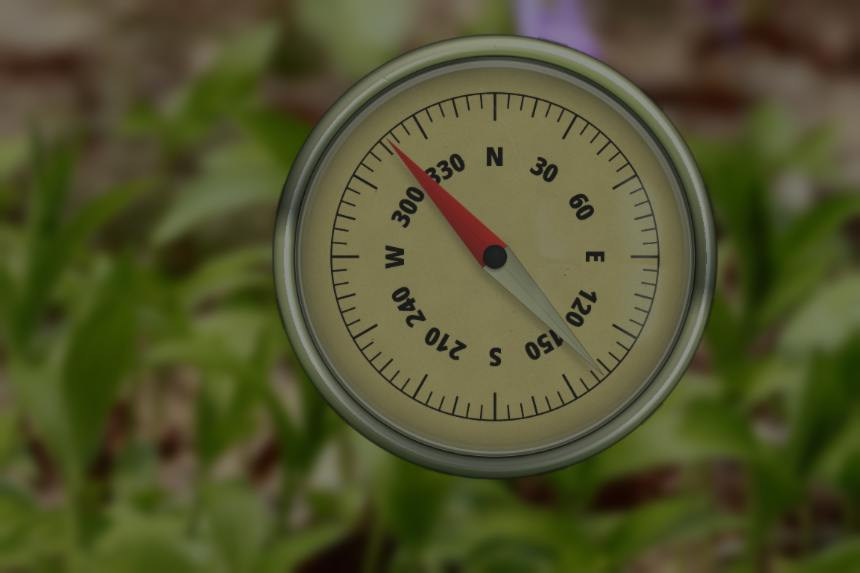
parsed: 317.5 °
